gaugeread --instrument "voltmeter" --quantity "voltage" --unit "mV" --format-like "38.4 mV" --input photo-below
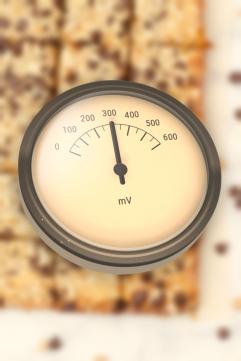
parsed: 300 mV
